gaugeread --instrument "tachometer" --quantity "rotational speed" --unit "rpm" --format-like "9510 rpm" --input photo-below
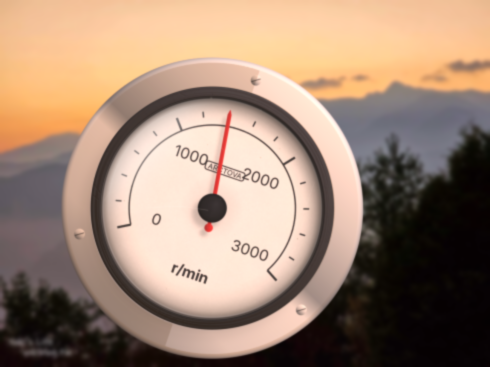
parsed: 1400 rpm
